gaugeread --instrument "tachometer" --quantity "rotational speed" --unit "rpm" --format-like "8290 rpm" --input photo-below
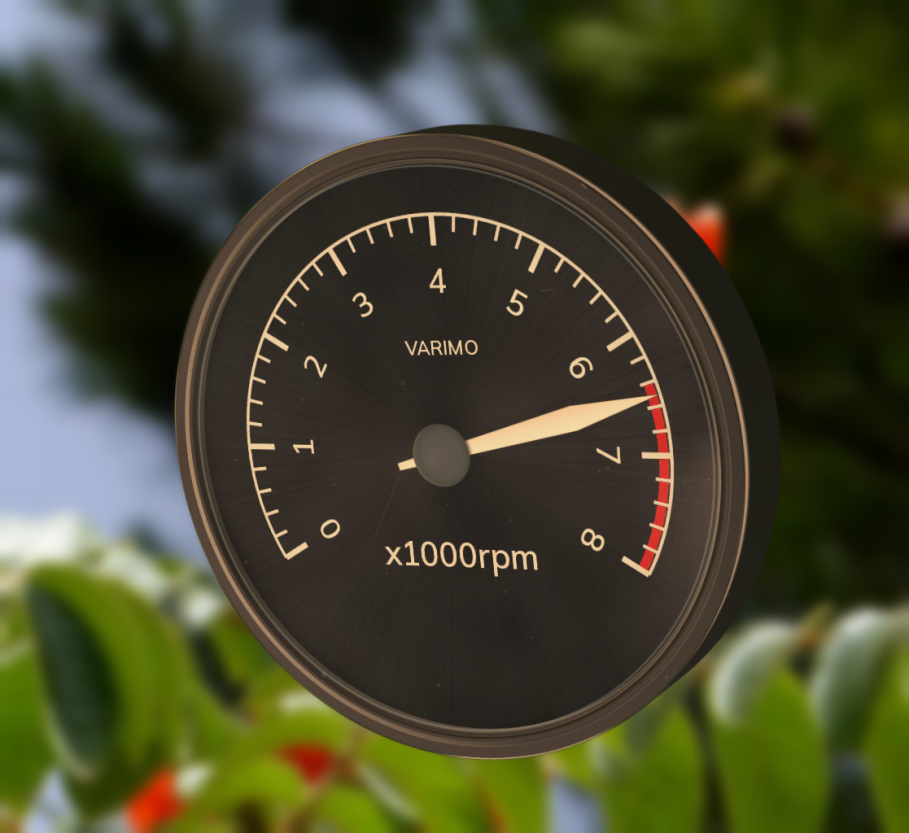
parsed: 6500 rpm
